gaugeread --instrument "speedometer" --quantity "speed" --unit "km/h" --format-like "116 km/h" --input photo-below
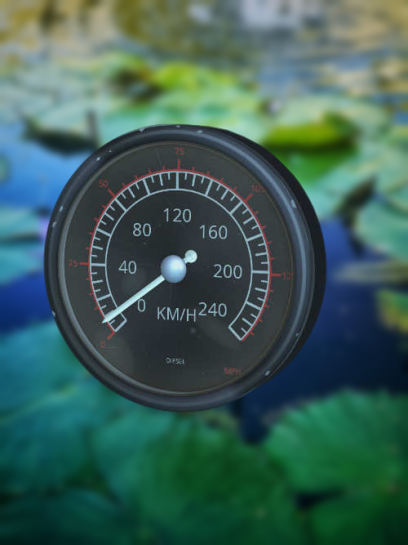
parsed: 7.5 km/h
